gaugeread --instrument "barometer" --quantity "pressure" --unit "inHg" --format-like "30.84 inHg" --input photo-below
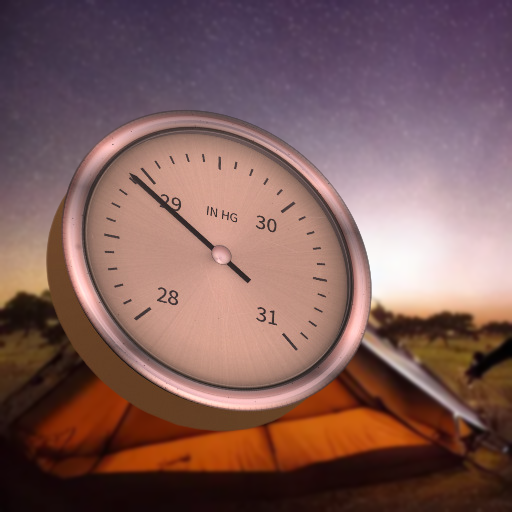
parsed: 28.9 inHg
